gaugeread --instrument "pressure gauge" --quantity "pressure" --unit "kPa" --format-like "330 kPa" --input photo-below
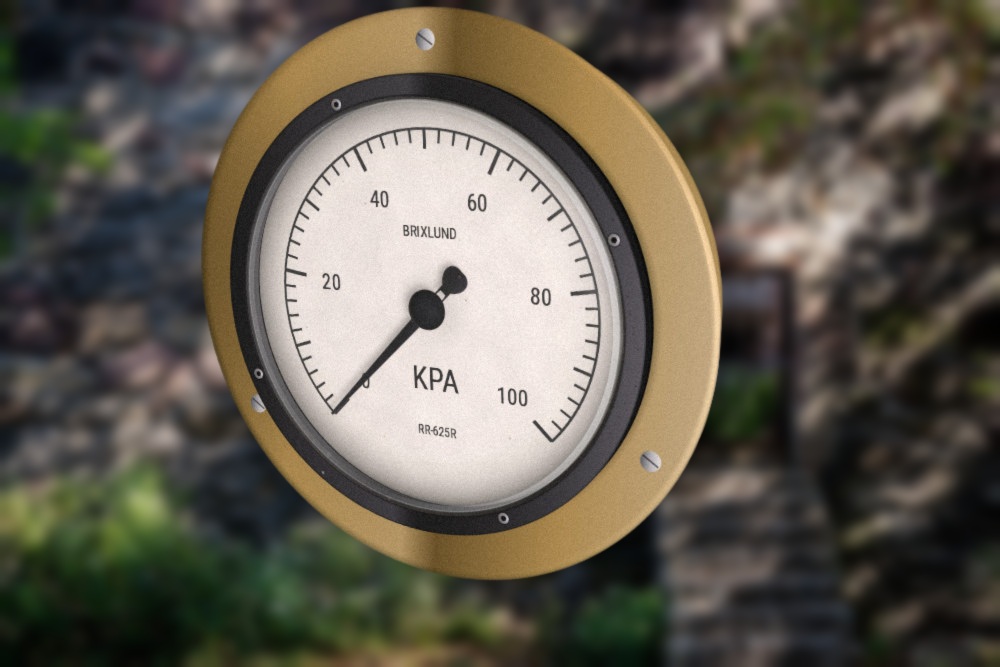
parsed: 0 kPa
